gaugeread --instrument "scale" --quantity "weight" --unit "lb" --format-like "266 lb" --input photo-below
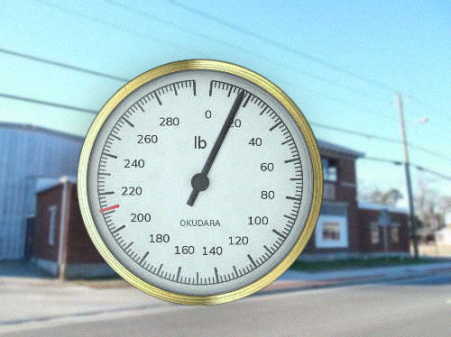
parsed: 16 lb
